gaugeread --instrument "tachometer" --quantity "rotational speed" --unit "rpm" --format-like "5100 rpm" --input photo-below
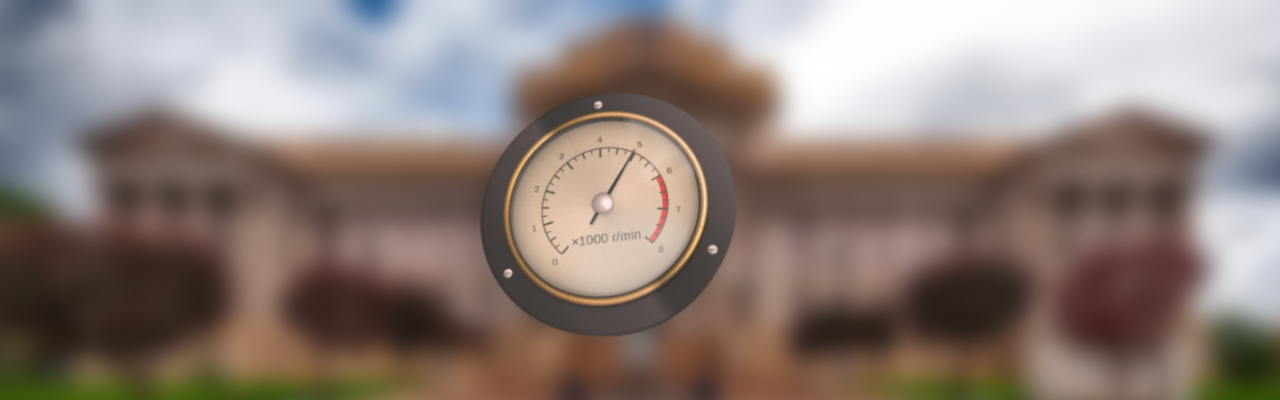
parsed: 5000 rpm
